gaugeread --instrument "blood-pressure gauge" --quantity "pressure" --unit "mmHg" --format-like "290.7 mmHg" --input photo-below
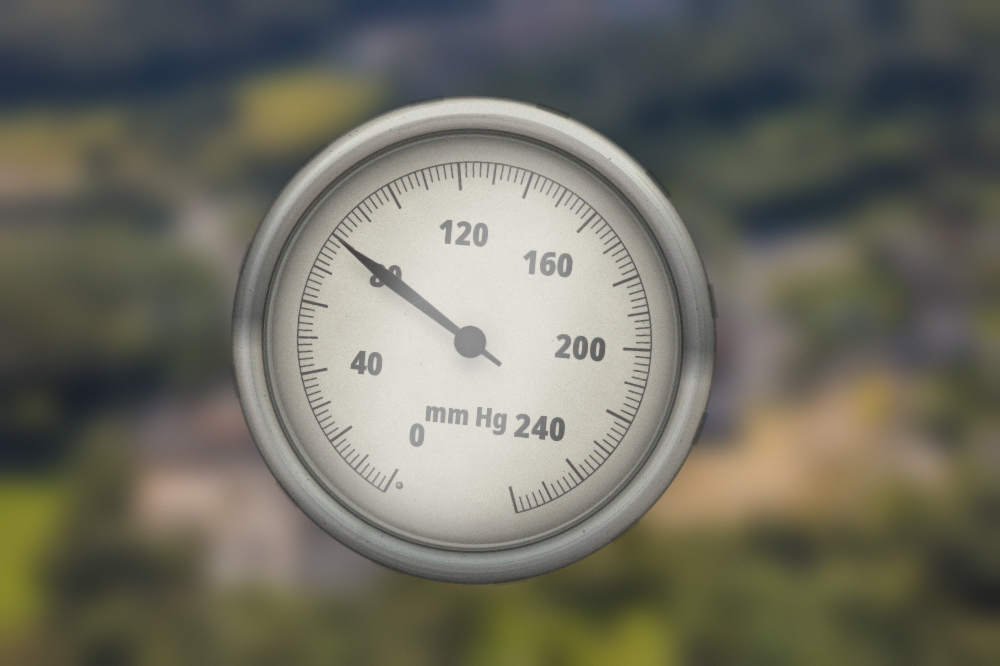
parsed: 80 mmHg
